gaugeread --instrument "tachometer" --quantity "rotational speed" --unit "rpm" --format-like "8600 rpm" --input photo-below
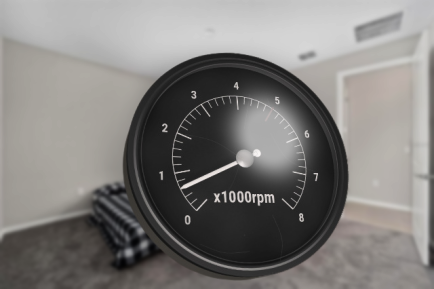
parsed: 600 rpm
